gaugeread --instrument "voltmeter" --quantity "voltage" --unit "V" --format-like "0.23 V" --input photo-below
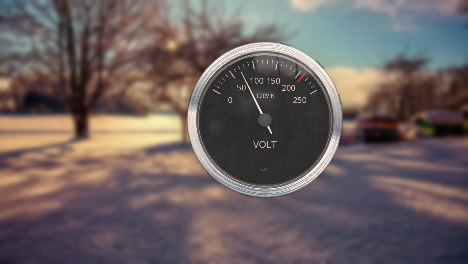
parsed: 70 V
